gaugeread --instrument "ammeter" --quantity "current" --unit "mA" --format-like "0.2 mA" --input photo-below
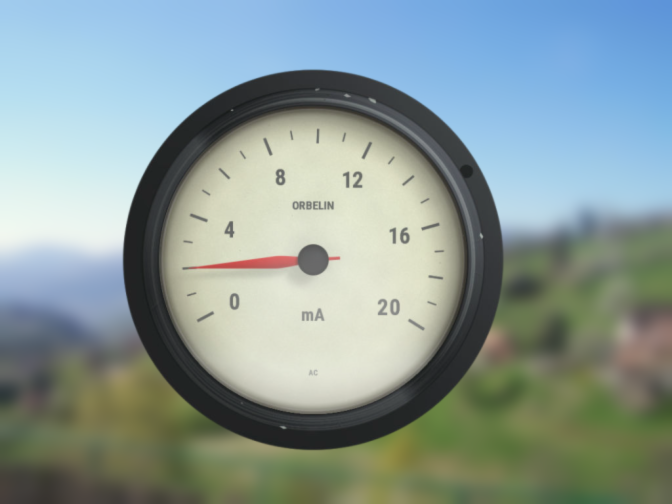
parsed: 2 mA
